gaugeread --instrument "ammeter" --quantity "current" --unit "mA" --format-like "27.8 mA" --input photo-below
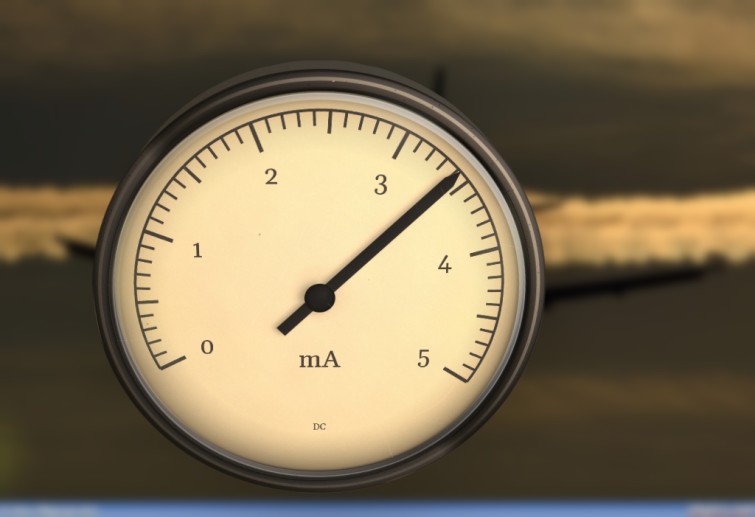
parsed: 3.4 mA
